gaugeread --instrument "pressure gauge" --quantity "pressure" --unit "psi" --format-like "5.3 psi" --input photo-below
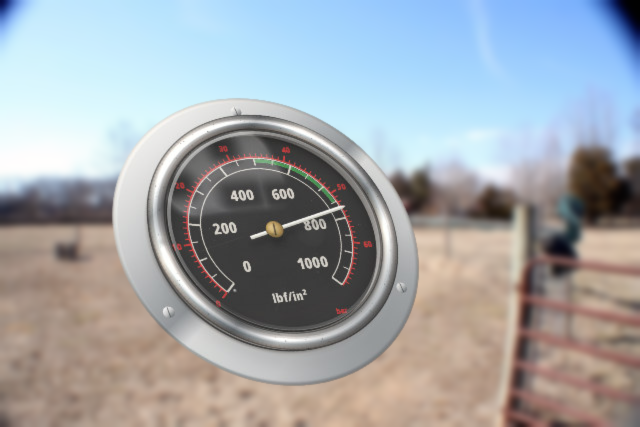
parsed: 775 psi
